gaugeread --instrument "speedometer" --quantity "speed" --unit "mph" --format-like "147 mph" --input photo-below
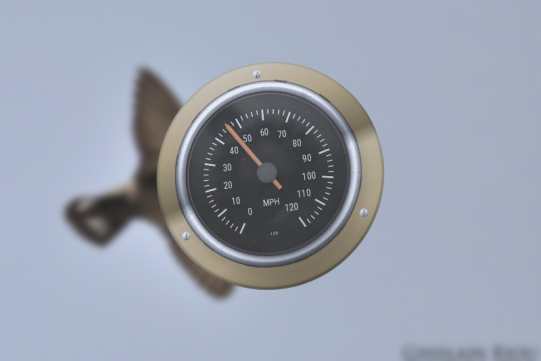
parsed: 46 mph
